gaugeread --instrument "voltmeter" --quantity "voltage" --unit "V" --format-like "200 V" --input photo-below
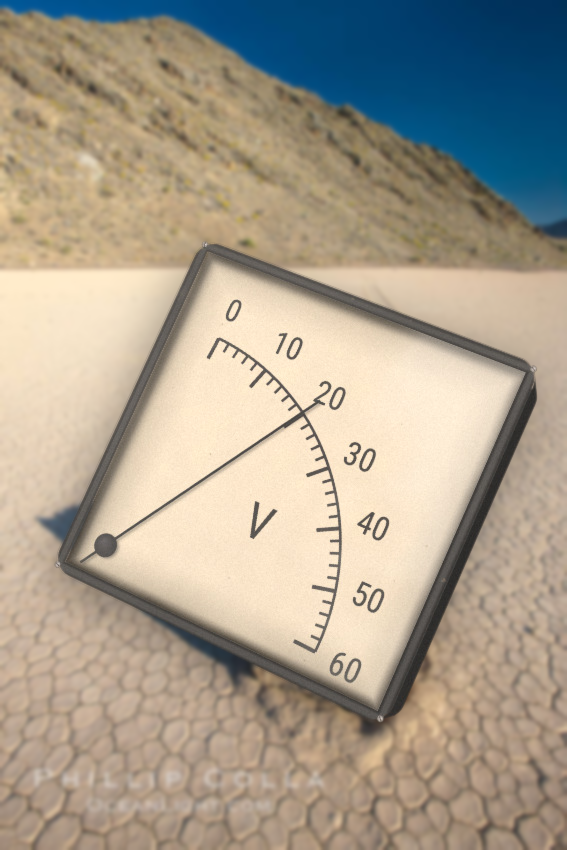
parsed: 20 V
